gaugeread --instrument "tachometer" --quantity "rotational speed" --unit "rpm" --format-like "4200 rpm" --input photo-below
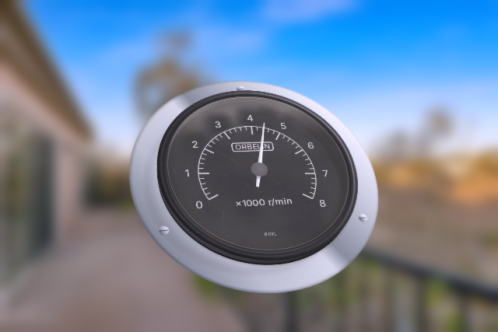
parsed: 4400 rpm
